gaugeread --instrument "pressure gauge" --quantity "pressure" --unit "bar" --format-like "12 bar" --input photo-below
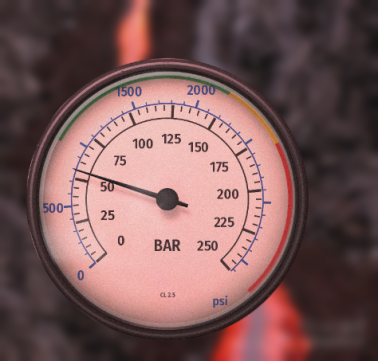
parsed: 55 bar
